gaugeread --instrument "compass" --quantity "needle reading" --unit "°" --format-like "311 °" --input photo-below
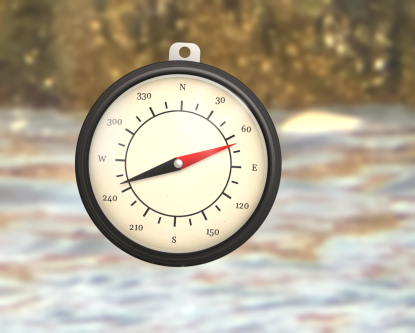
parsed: 67.5 °
